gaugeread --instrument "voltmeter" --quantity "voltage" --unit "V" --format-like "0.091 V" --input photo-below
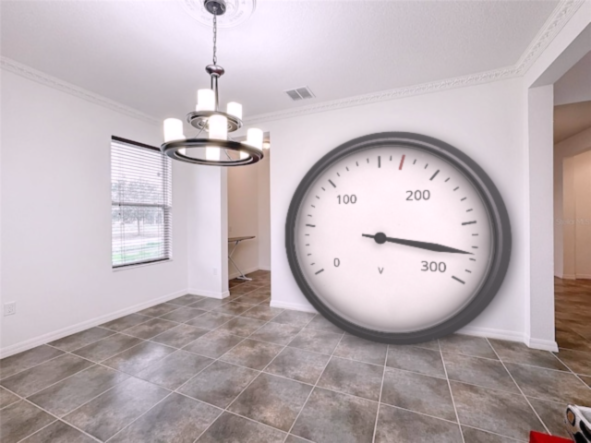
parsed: 275 V
